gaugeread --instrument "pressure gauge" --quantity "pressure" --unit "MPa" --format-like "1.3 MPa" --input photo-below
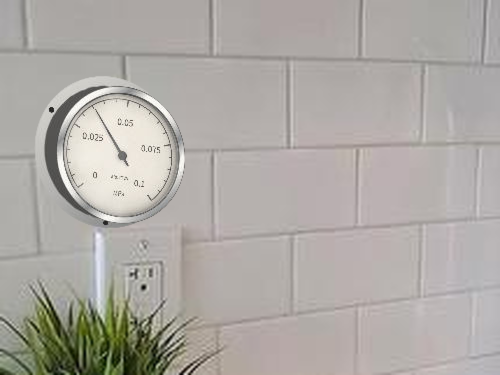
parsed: 0.035 MPa
